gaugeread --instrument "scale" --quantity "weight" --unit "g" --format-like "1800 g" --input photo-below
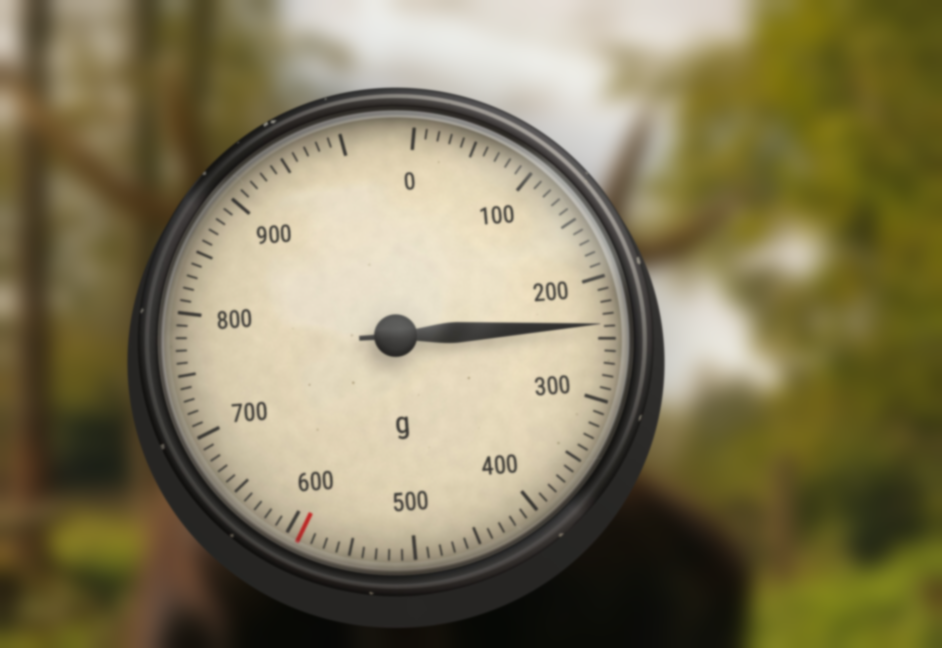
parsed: 240 g
